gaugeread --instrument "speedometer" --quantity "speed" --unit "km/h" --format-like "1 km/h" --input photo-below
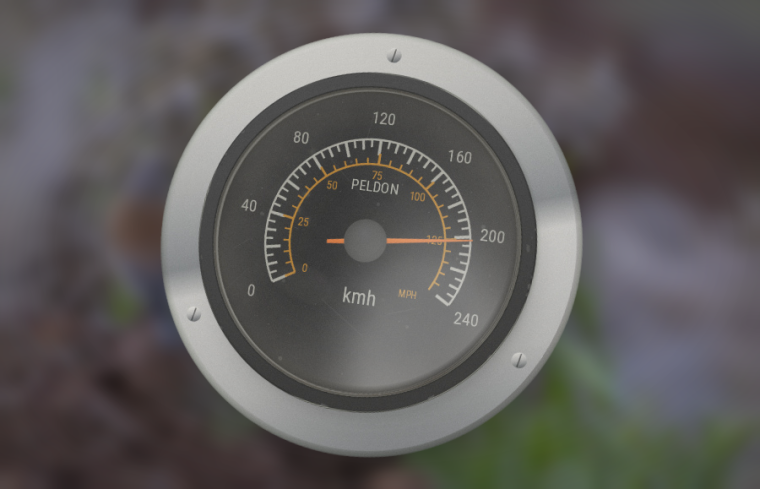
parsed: 202.5 km/h
